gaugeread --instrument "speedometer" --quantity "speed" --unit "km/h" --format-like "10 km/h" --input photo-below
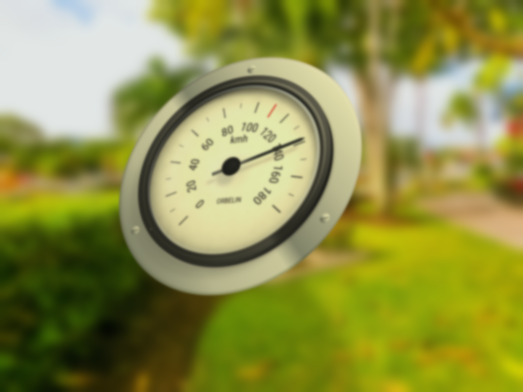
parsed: 140 km/h
